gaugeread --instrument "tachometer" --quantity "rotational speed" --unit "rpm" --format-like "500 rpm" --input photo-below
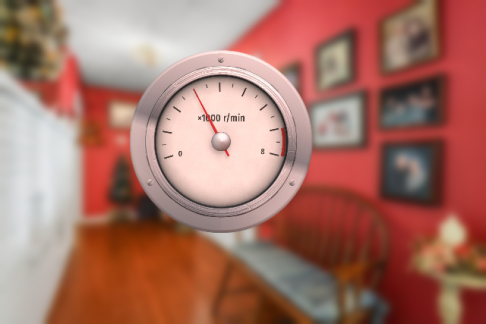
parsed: 3000 rpm
